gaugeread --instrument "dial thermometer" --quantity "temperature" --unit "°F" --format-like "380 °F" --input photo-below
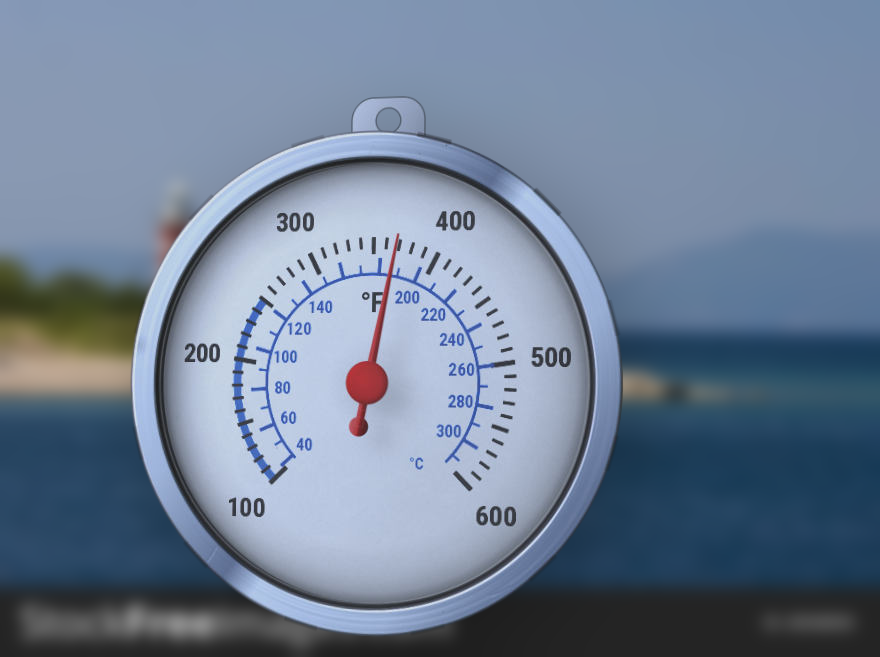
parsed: 370 °F
